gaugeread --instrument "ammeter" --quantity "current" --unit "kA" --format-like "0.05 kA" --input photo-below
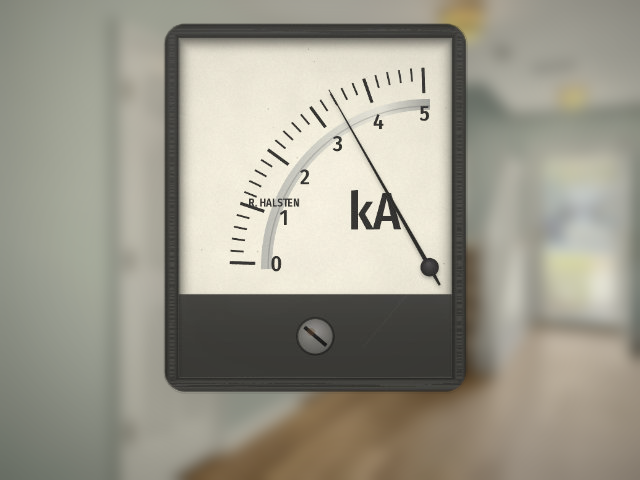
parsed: 3.4 kA
